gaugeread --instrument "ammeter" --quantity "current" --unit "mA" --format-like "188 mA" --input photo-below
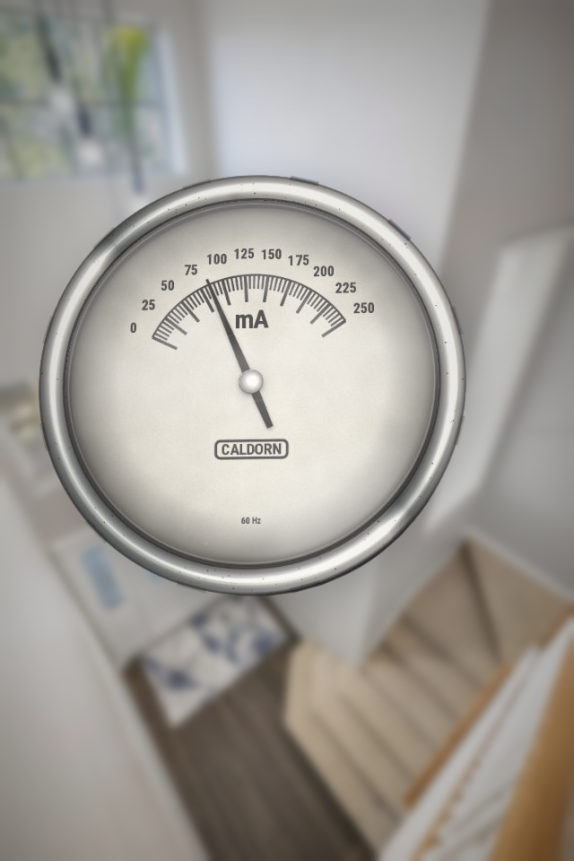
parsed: 85 mA
